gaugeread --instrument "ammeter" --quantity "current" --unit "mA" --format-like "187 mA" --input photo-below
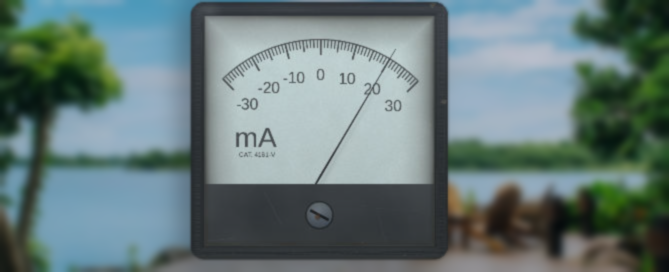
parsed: 20 mA
